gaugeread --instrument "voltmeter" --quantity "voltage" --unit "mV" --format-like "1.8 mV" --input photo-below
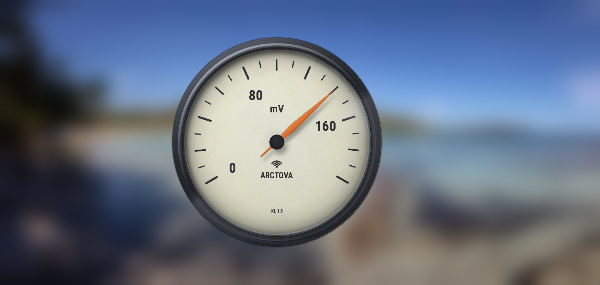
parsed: 140 mV
